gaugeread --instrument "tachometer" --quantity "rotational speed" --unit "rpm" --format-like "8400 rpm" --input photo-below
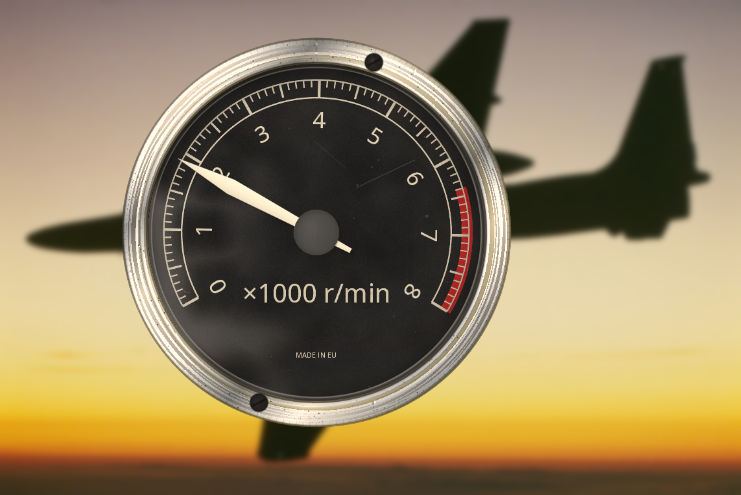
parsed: 1900 rpm
